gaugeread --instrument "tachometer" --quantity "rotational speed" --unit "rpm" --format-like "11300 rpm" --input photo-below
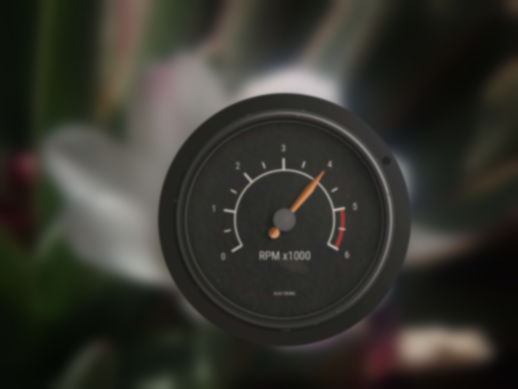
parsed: 4000 rpm
